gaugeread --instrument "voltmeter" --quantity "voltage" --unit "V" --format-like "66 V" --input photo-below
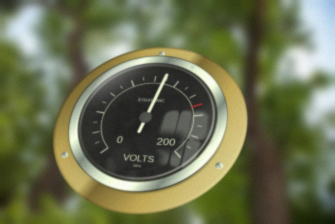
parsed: 110 V
